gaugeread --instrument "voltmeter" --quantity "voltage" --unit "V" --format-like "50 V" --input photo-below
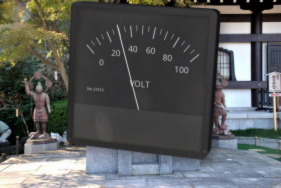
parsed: 30 V
